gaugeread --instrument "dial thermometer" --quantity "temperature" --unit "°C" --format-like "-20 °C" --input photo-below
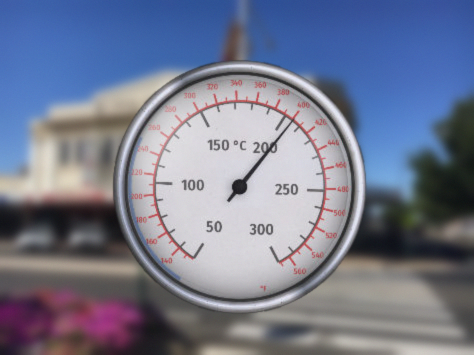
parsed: 205 °C
